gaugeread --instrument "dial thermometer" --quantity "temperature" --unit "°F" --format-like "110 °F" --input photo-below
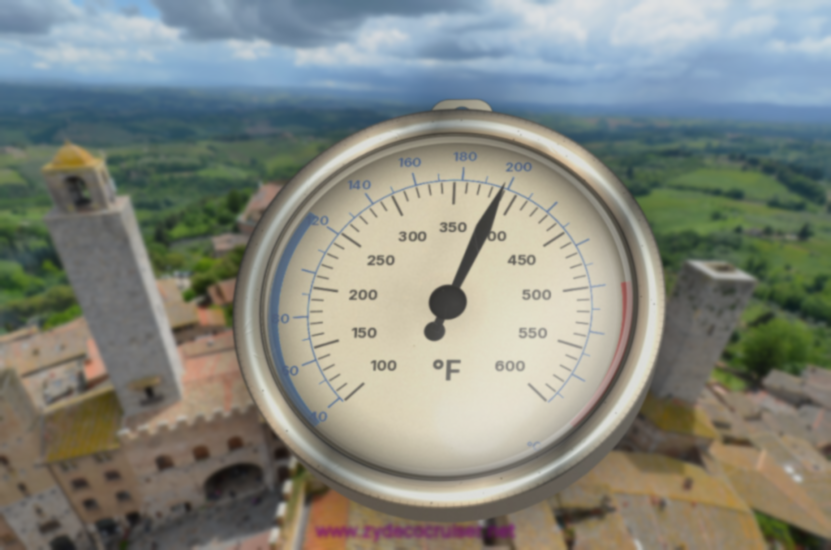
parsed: 390 °F
